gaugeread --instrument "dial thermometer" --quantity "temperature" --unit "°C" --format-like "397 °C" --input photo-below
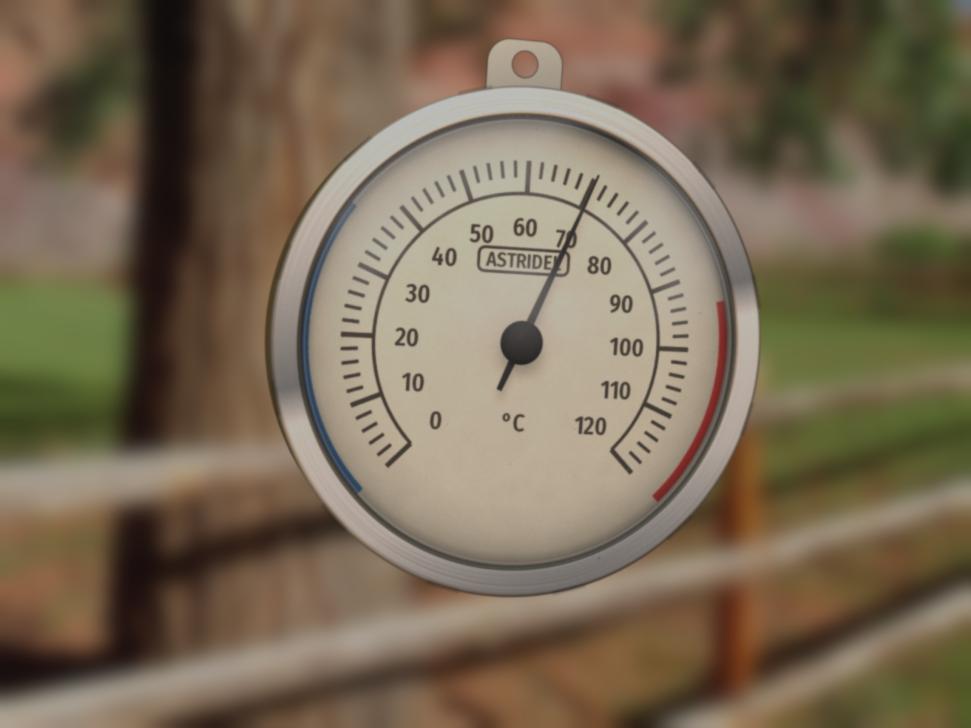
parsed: 70 °C
